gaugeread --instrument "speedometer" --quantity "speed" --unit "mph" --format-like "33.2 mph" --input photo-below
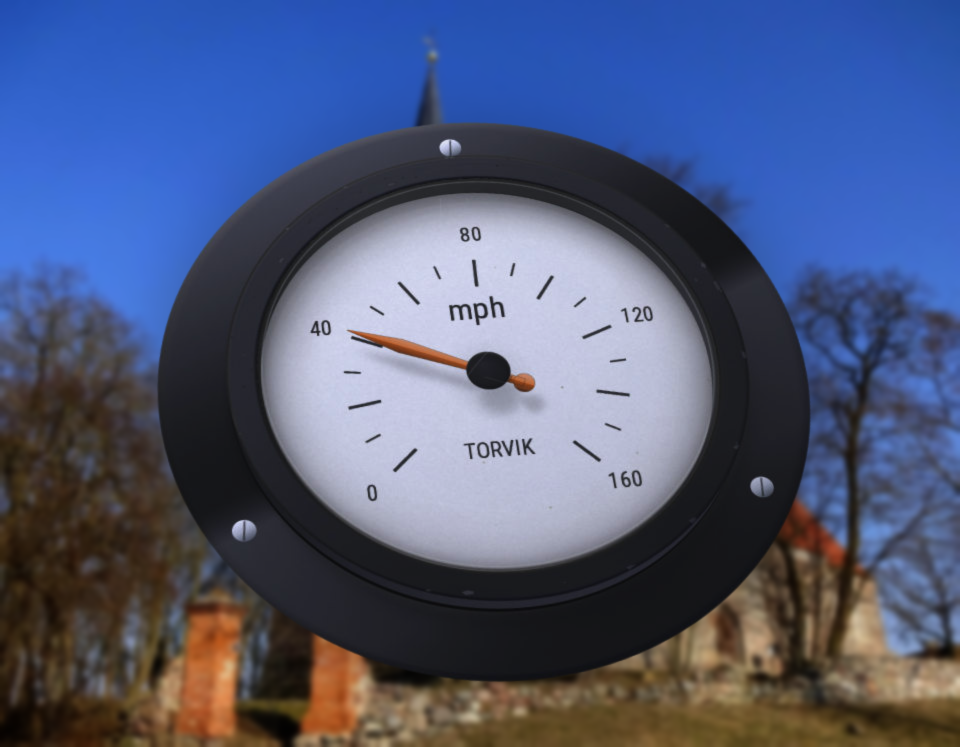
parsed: 40 mph
